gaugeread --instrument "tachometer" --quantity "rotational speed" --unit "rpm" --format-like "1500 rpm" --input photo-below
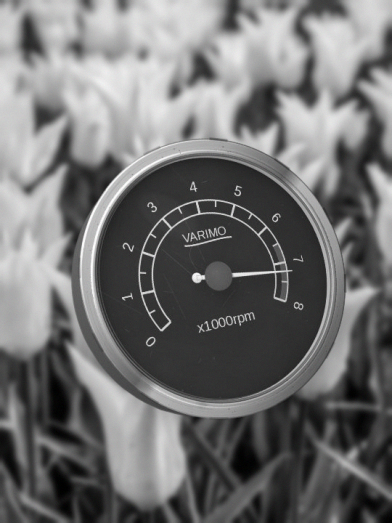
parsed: 7250 rpm
